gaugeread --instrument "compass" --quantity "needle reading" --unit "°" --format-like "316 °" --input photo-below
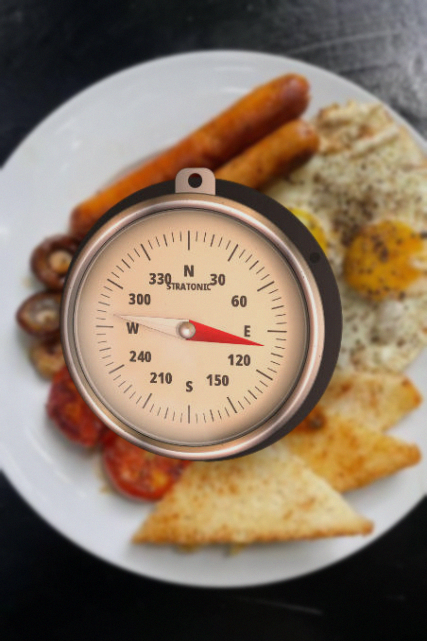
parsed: 100 °
